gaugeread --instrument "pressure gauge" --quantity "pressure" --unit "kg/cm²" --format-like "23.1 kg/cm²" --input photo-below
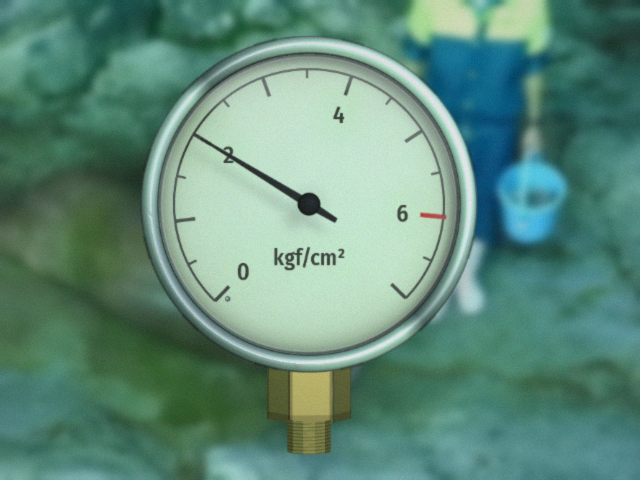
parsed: 2 kg/cm²
